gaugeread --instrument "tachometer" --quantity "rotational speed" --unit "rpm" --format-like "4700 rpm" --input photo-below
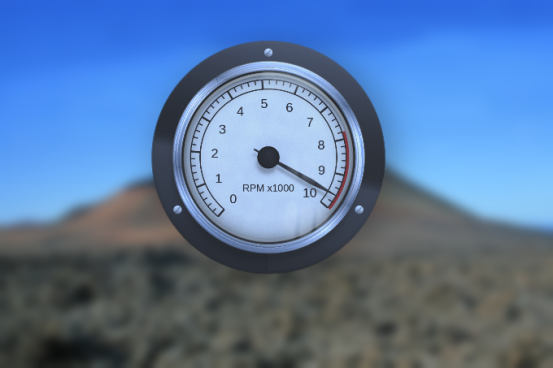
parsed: 9600 rpm
